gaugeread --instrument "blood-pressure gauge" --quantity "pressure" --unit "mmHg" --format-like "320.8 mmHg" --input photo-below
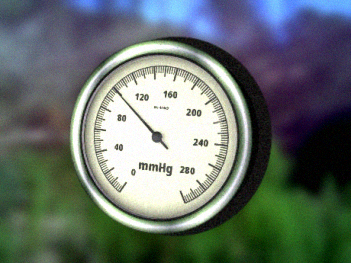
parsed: 100 mmHg
